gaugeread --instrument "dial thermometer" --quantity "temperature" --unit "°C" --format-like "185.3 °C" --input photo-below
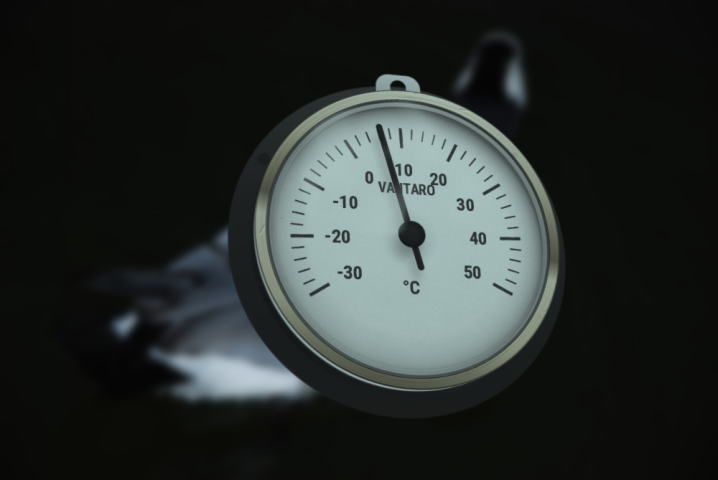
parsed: 6 °C
